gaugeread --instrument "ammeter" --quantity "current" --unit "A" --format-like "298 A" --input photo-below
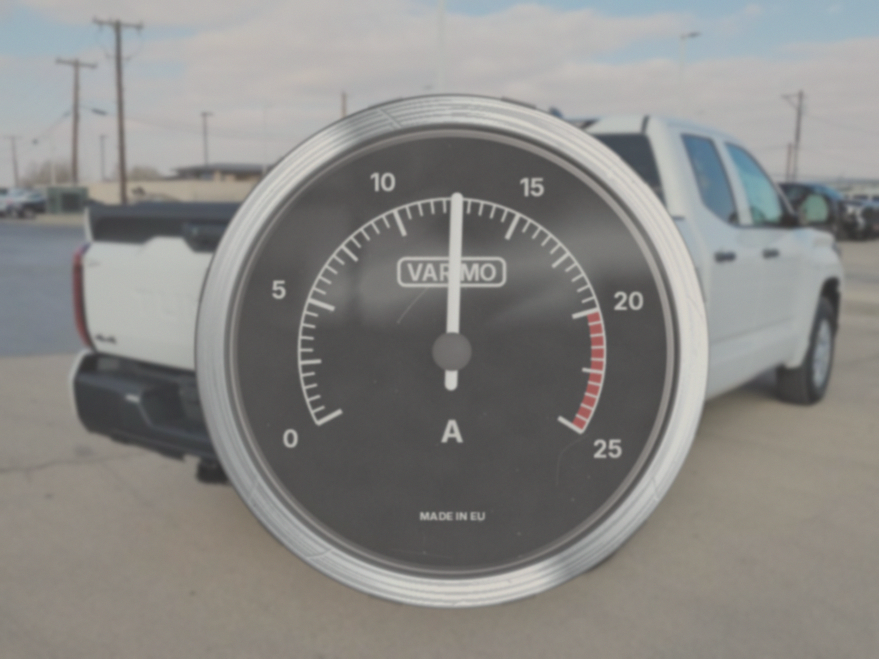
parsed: 12.5 A
